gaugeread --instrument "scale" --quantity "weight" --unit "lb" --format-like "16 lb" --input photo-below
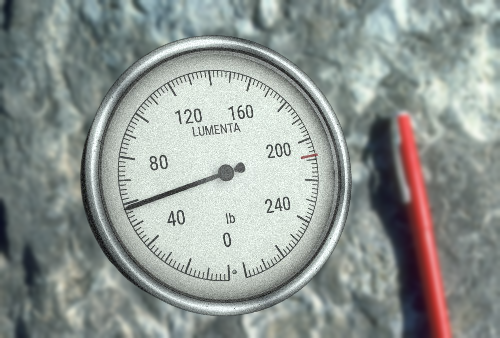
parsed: 58 lb
